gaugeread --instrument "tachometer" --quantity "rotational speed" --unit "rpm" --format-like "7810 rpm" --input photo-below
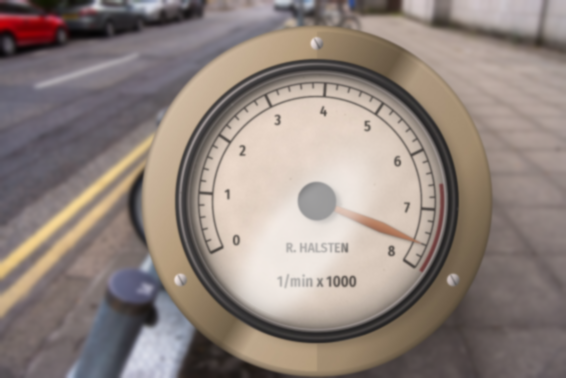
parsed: 7600 rpm
